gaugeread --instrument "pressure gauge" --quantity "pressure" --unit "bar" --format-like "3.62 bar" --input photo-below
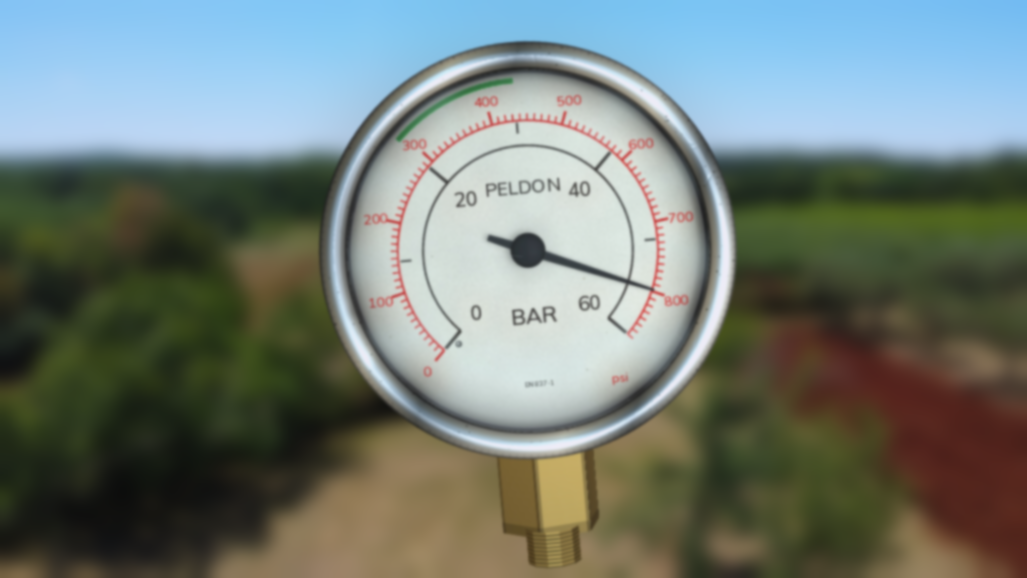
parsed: 55 bar
